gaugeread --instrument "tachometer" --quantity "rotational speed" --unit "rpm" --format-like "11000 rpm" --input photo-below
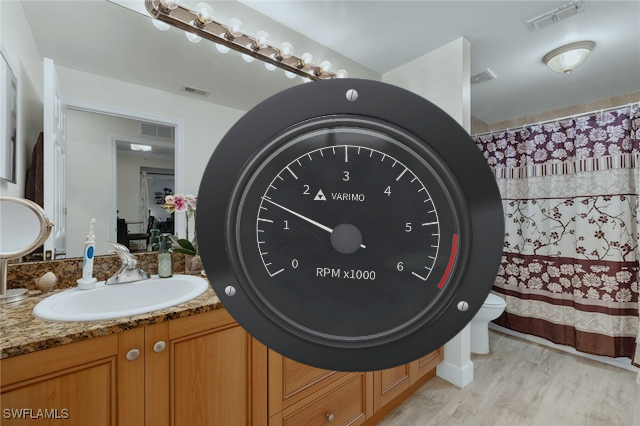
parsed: 1400 rpm
